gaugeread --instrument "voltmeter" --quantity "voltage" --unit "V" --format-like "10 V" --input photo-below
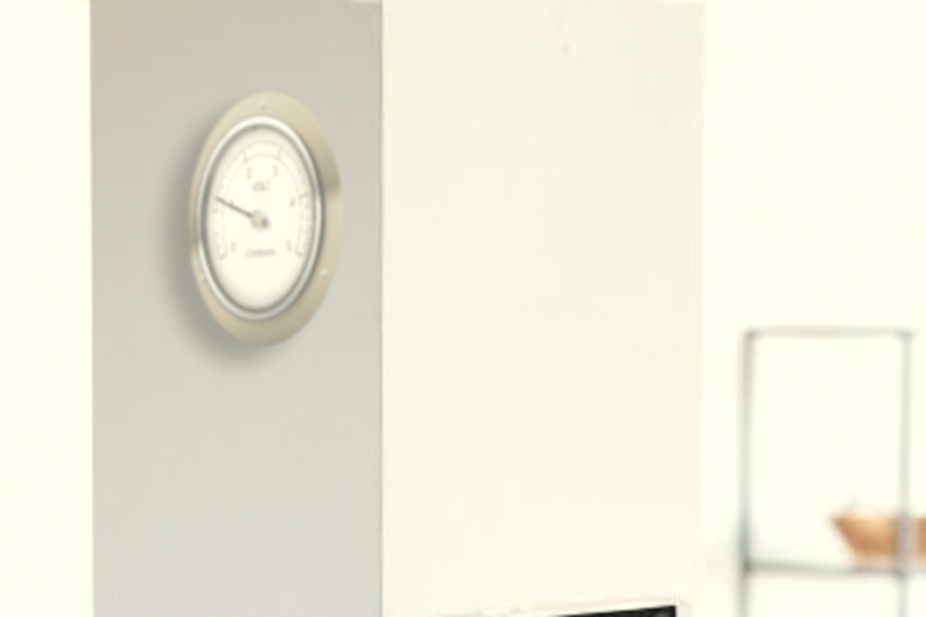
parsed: 1 V
